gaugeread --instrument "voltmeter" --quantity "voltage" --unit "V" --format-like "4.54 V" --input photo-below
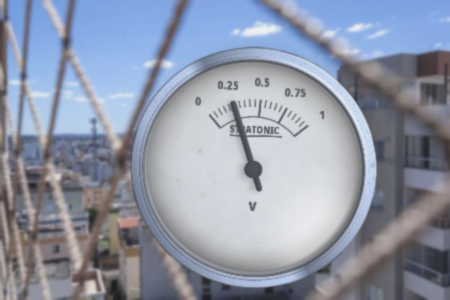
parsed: 0.25 V
